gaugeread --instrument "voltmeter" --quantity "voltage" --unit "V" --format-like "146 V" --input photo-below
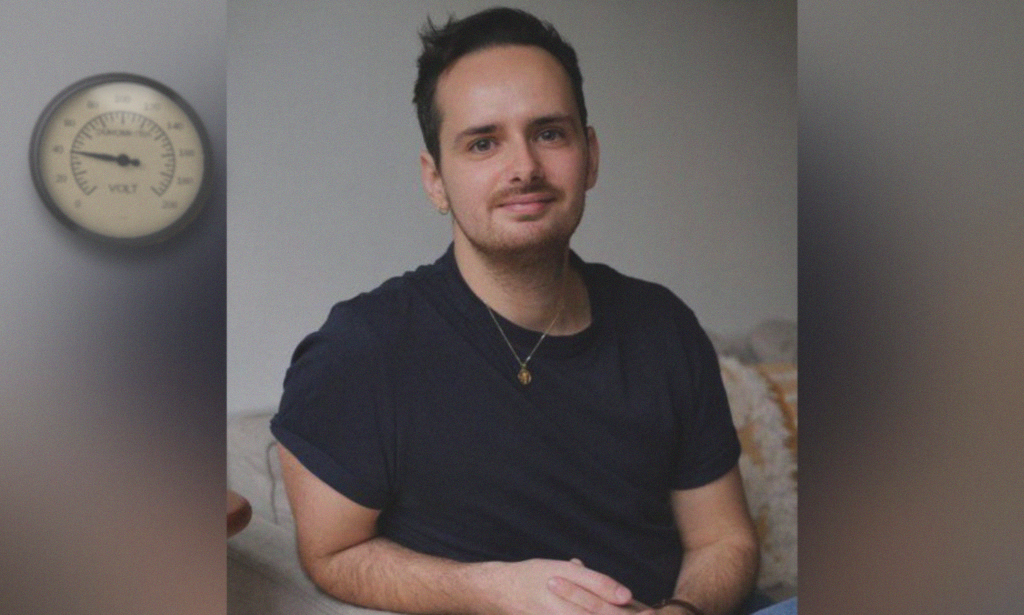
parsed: 40 V
